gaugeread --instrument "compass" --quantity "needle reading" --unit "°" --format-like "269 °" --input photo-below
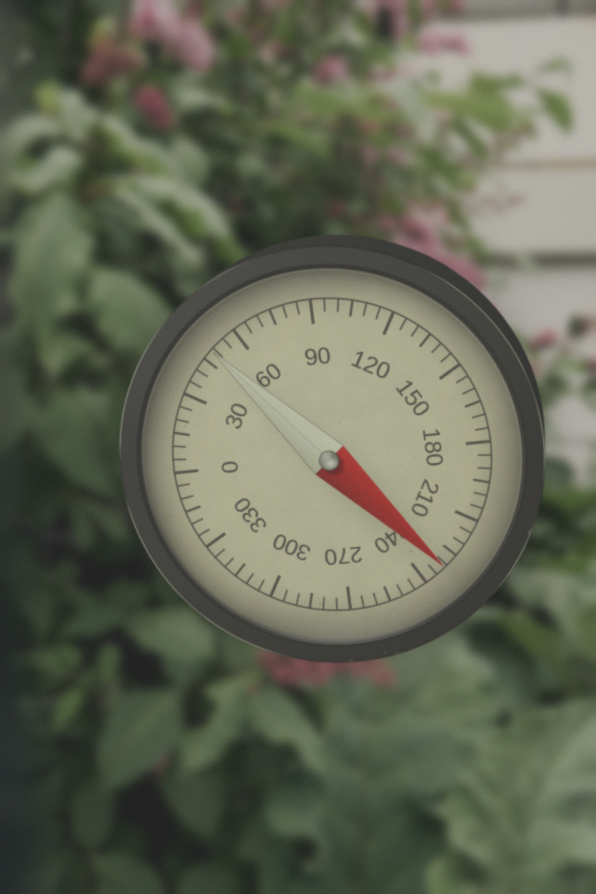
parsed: 230 °
